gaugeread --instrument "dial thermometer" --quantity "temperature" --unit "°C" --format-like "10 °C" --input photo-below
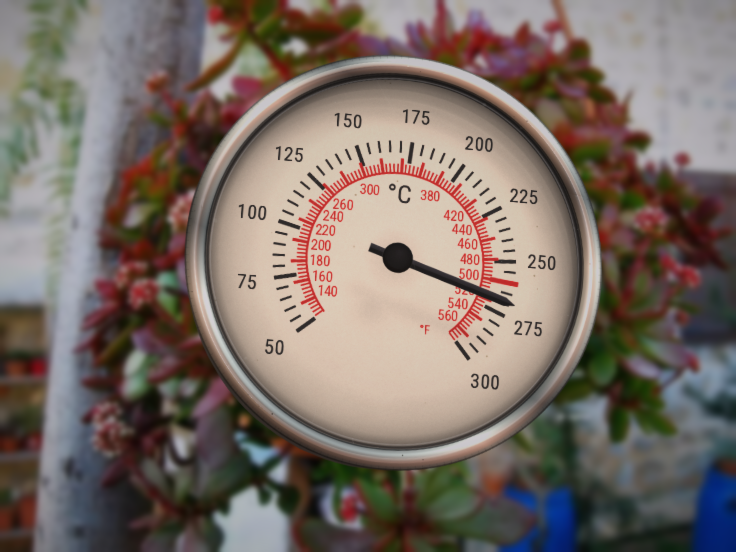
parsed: 270 °C
